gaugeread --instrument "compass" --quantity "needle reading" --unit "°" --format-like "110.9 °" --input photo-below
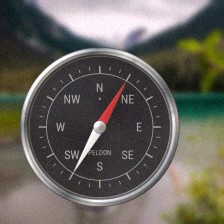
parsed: 30 °
